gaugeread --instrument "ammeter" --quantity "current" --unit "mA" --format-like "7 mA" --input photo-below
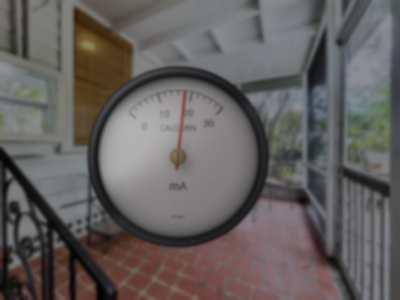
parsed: 18 mA
